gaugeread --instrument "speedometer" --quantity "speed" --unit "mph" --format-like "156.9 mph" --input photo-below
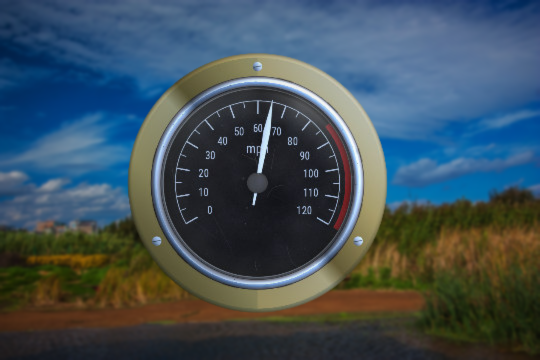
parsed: 65 mph
